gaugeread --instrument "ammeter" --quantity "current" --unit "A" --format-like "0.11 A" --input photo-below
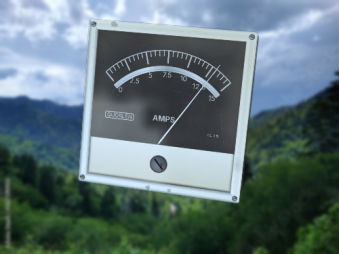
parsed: 13 A
